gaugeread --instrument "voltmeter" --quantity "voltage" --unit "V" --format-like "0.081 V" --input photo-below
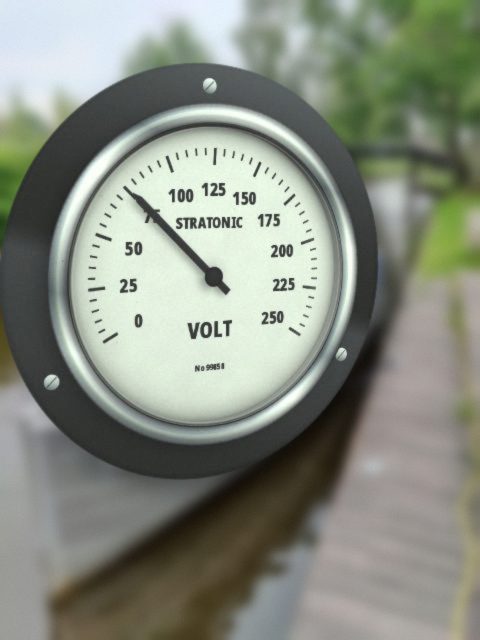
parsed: 75 V
